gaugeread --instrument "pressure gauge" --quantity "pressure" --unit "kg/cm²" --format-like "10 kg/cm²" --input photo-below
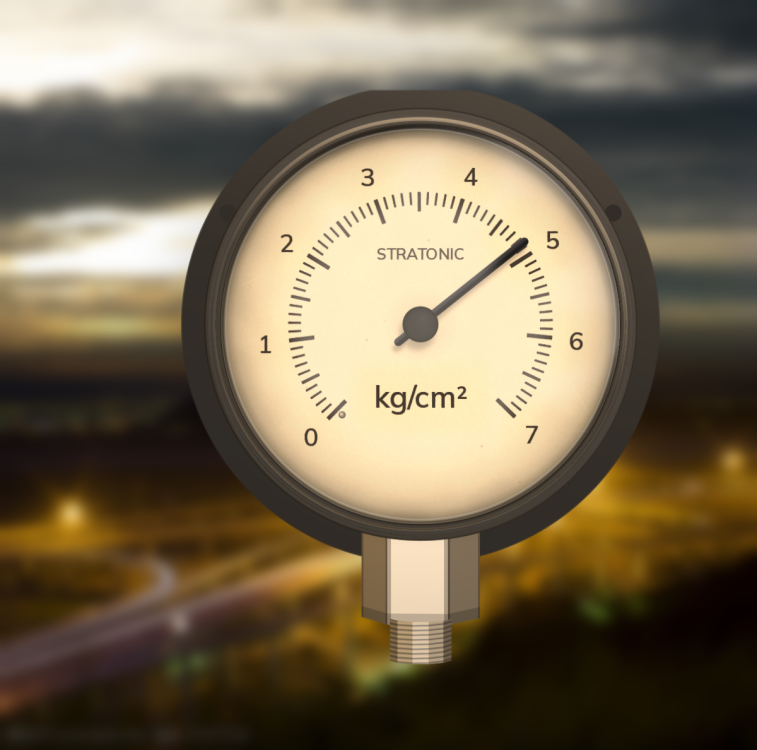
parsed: 4.85 kg/cm²
